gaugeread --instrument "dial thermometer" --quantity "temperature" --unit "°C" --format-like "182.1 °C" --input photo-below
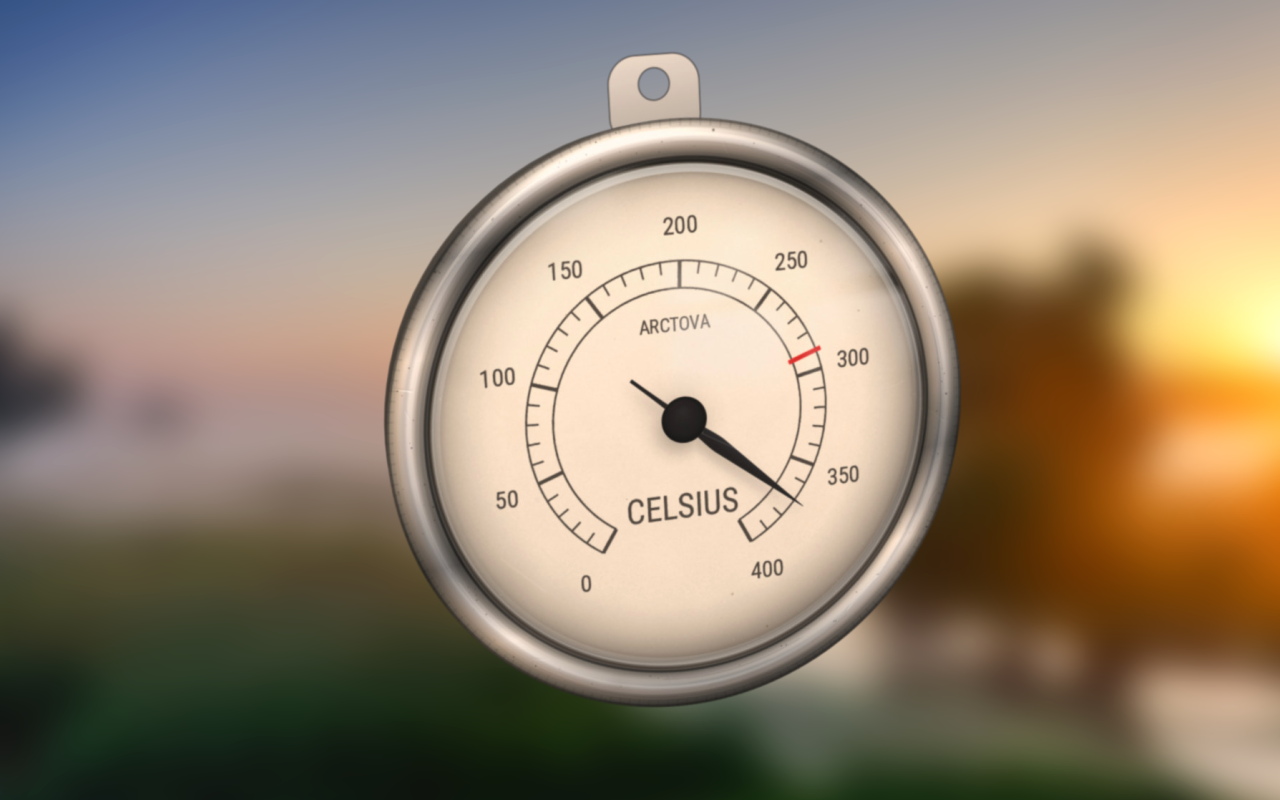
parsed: 370 °C
